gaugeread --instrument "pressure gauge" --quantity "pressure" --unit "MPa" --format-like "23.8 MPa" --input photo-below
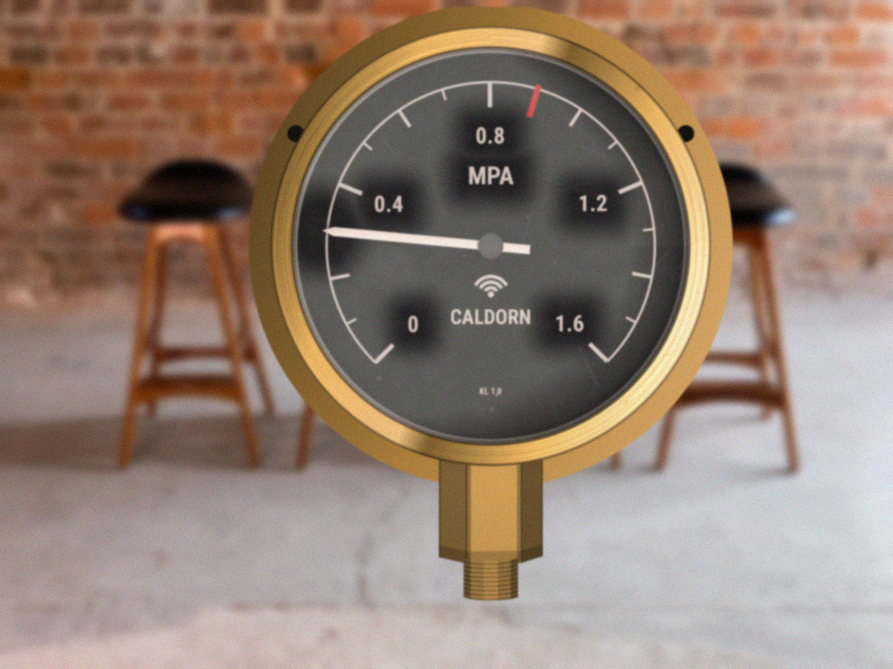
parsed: 0.3 MPa
